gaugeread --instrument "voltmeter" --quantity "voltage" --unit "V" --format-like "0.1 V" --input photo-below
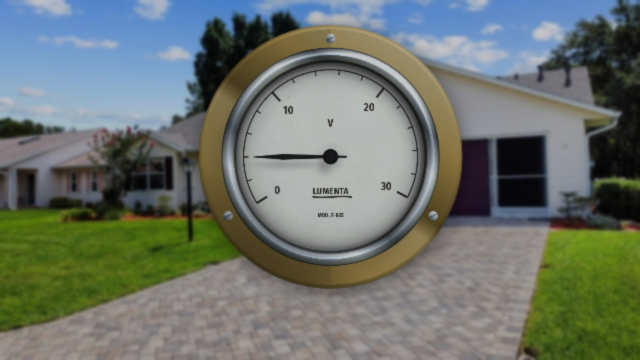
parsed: 4 V
